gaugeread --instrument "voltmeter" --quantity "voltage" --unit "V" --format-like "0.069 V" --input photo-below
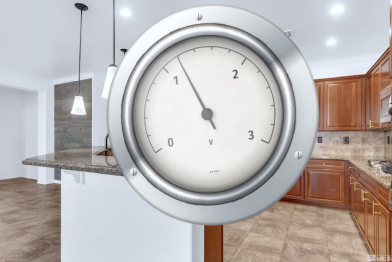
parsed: 1.2 V
